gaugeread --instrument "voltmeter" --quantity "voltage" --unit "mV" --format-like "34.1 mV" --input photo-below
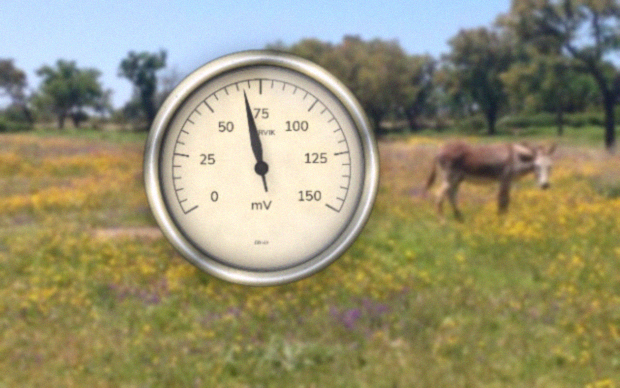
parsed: 67.5 mV
